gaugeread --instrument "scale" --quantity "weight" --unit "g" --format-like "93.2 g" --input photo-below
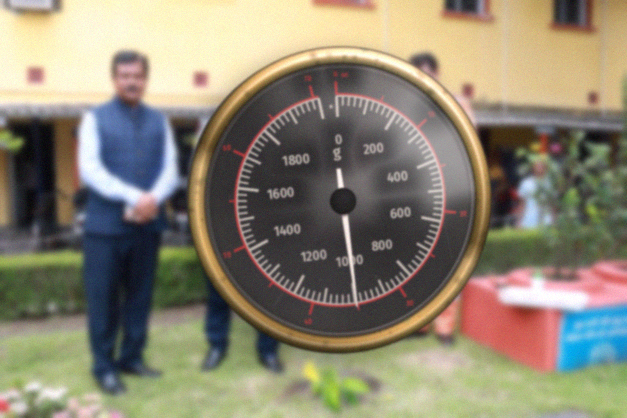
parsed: 1000 g
